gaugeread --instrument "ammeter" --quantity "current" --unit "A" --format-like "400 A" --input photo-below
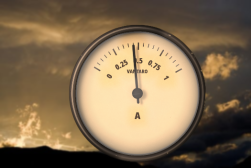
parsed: 0.45 A
